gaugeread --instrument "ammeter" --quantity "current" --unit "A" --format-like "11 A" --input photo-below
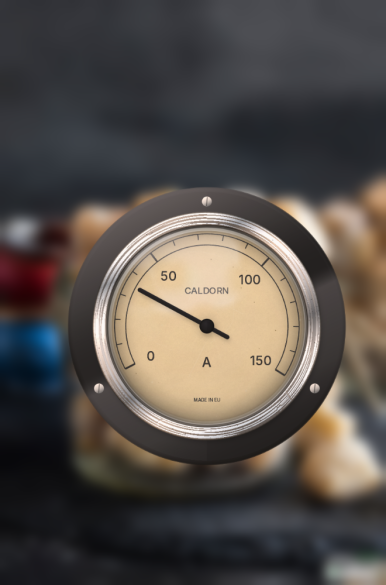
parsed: 35 A
